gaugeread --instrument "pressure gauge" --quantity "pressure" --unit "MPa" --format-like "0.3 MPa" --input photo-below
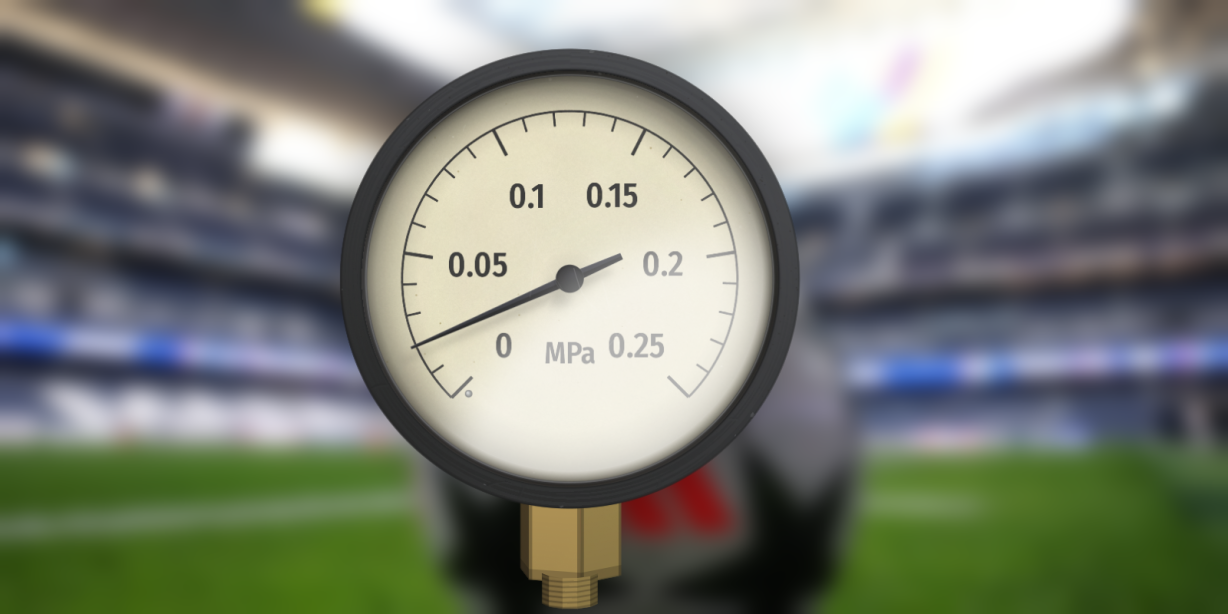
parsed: 0.02 MPa
